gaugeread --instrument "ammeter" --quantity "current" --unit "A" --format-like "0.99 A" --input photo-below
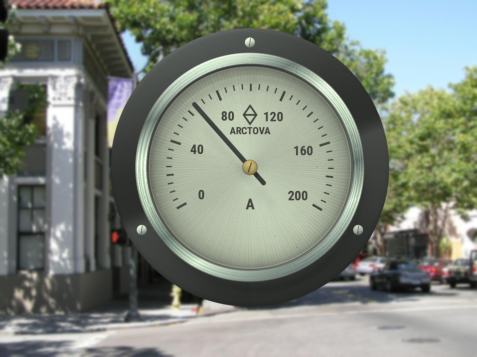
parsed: 65 A
